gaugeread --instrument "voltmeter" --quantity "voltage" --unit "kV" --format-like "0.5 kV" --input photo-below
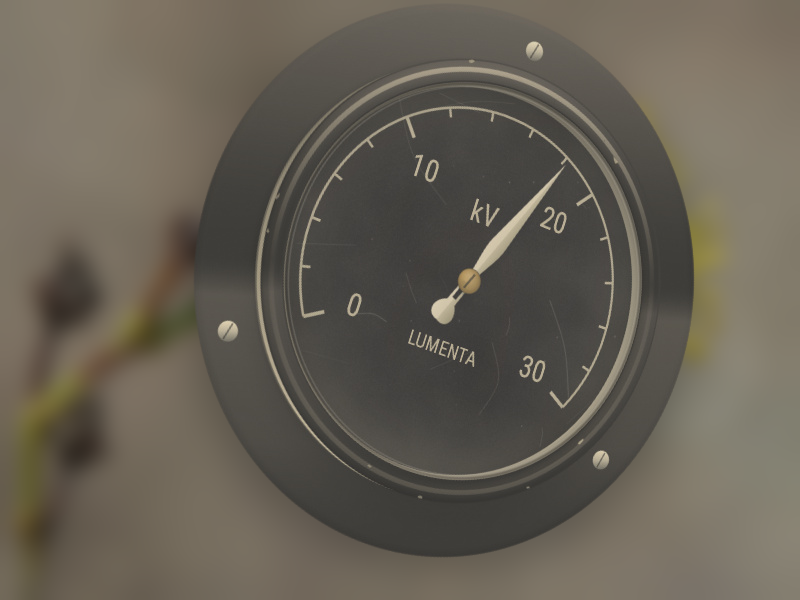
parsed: 18 kV
